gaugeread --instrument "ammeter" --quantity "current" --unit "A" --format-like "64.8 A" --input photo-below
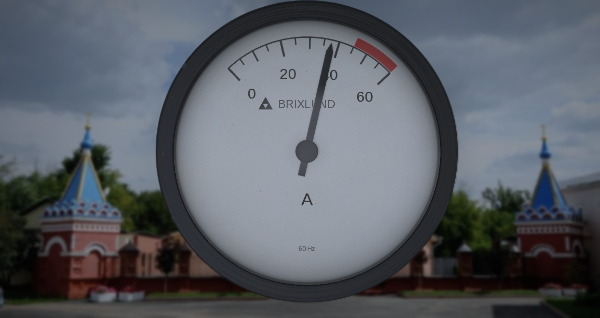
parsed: 37.5 A
